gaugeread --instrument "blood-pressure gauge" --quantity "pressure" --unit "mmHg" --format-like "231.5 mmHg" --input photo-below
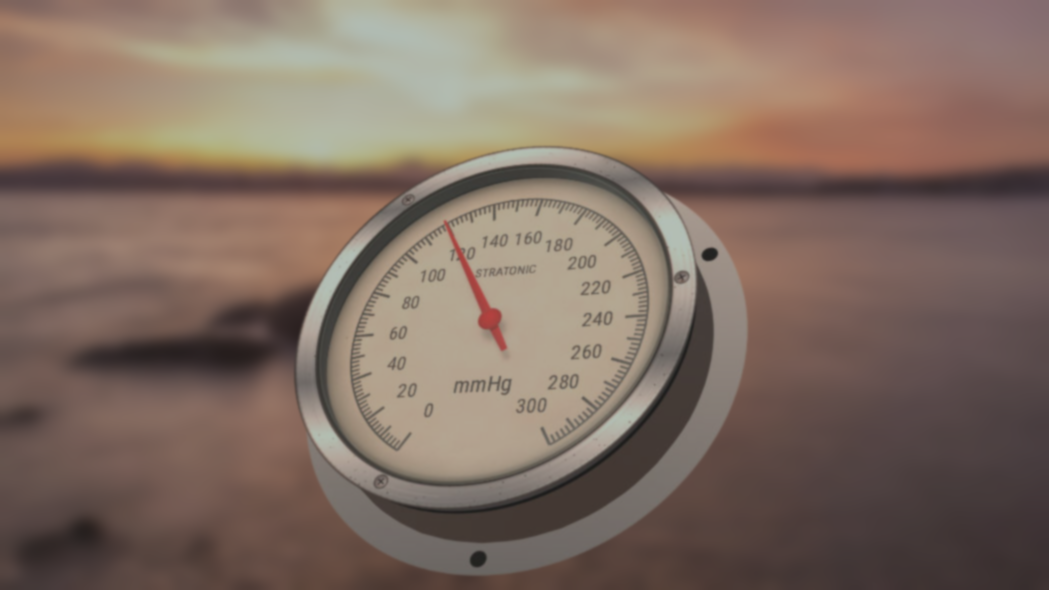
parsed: 120 mmHg
